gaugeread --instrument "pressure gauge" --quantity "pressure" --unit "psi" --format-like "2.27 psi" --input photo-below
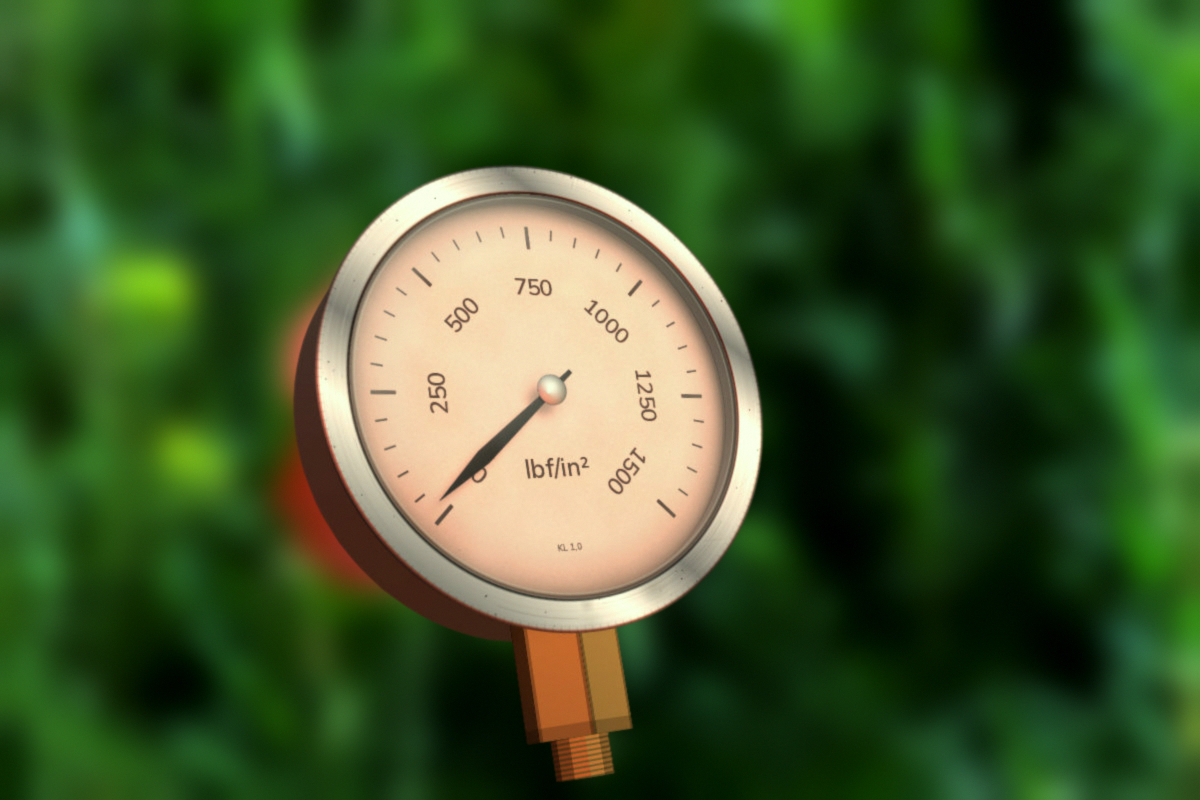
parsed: 25 psi
